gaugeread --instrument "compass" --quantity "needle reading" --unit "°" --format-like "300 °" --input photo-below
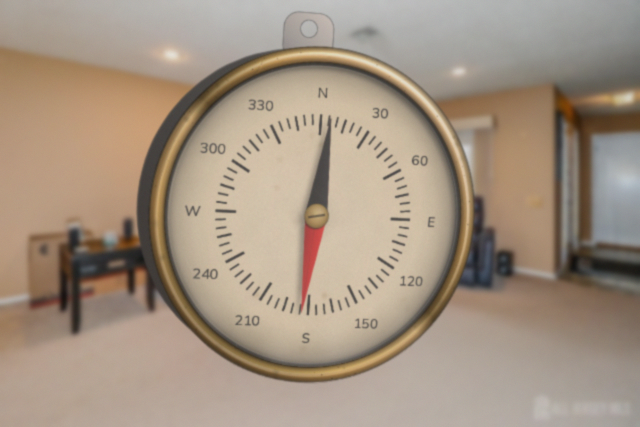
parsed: 185 °
